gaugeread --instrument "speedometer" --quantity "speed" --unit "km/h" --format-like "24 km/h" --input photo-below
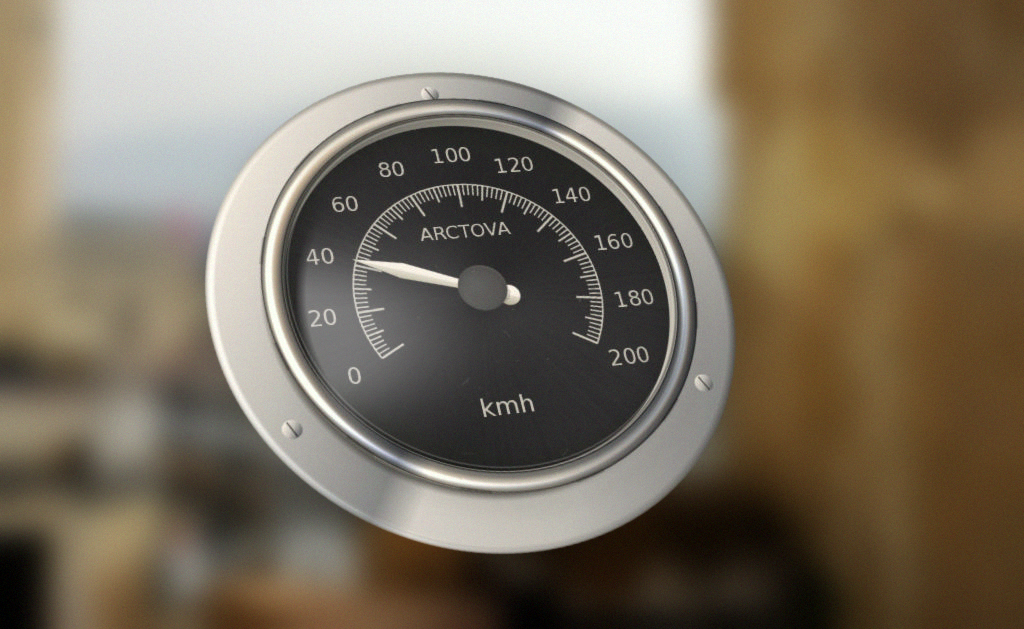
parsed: 40 km/h
